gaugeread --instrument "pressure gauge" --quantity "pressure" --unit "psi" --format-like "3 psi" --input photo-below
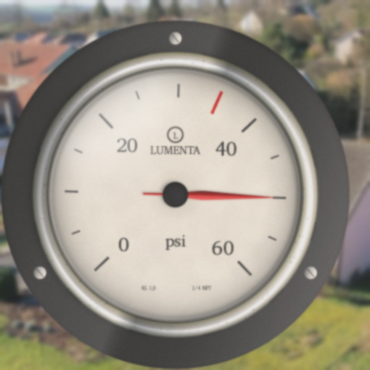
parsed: 50 psi
